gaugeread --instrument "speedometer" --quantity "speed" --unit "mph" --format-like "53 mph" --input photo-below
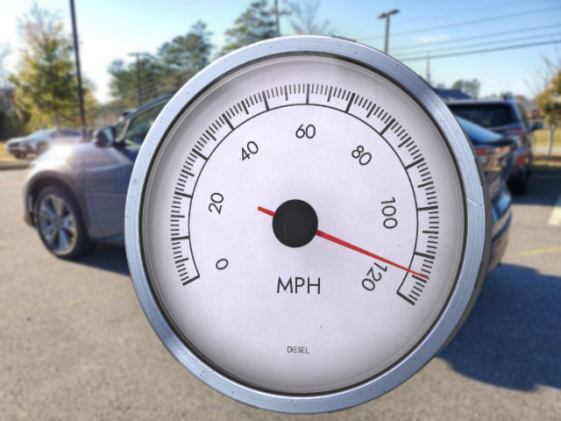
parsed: 114 mph
